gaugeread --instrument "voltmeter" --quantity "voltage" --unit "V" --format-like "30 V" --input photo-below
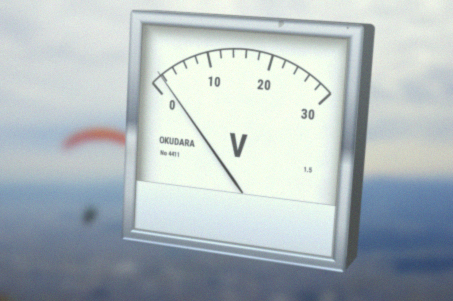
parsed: 2 V
